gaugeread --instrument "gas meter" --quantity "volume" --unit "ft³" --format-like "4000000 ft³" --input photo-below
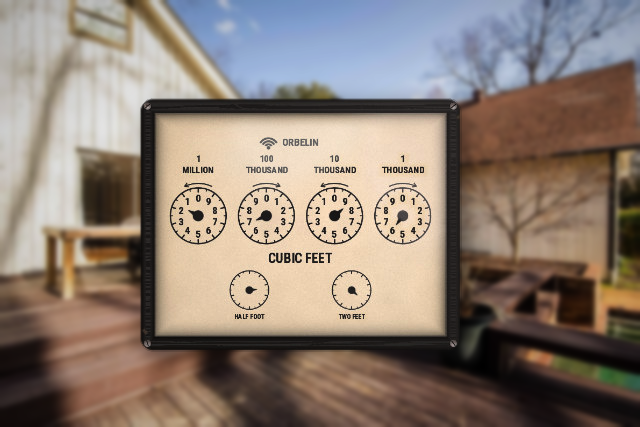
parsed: 168600 ft³
